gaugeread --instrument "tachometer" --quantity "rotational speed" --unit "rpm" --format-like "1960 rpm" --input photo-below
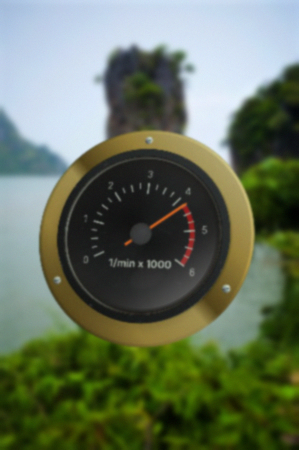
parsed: 4250 rpm
